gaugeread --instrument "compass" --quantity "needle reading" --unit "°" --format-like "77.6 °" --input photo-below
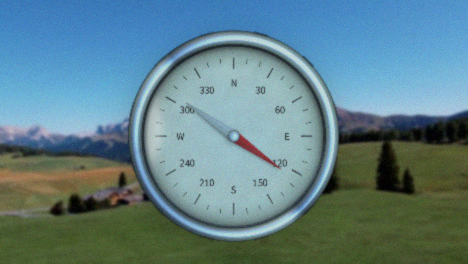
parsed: 125 °
